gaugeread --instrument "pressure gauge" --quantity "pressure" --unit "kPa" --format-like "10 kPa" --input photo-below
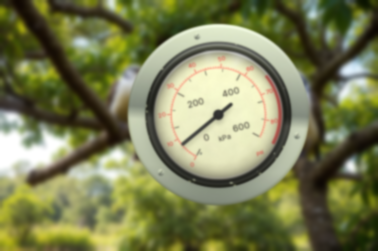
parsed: 50 kPa
